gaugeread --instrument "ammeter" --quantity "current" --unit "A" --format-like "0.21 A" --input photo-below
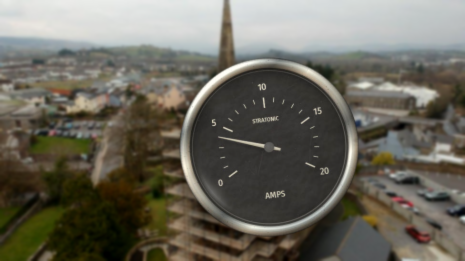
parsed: 4 A
